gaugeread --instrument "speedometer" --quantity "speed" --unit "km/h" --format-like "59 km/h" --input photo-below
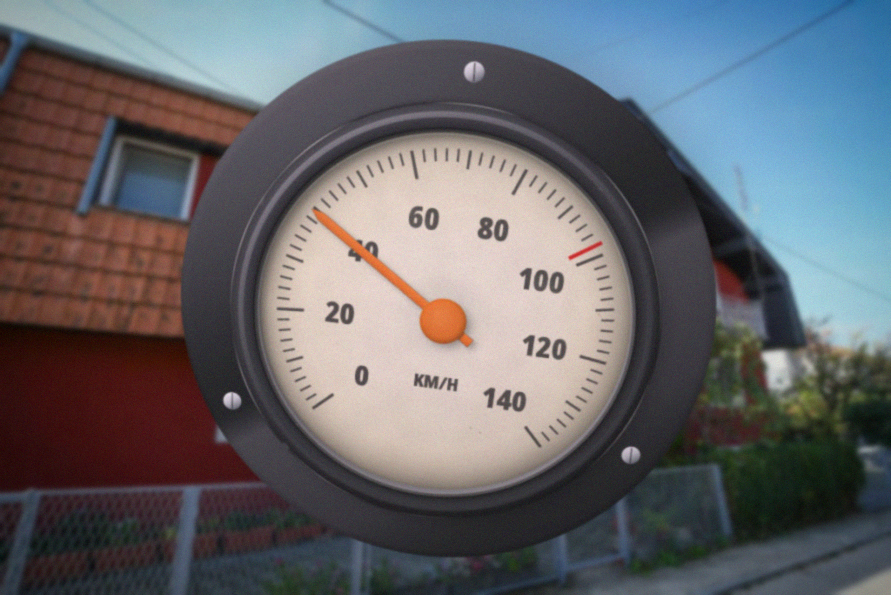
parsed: 40 km/h
